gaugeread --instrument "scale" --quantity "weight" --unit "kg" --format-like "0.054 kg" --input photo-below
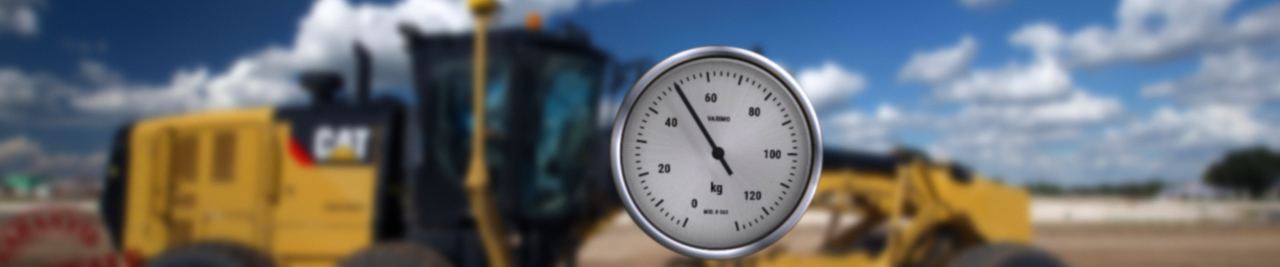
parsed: 50 kg
